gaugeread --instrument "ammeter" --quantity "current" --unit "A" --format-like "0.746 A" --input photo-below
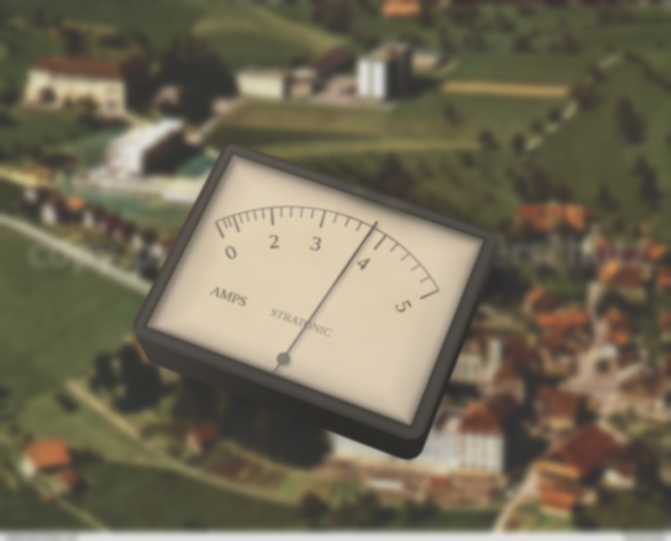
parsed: 3.8 A
